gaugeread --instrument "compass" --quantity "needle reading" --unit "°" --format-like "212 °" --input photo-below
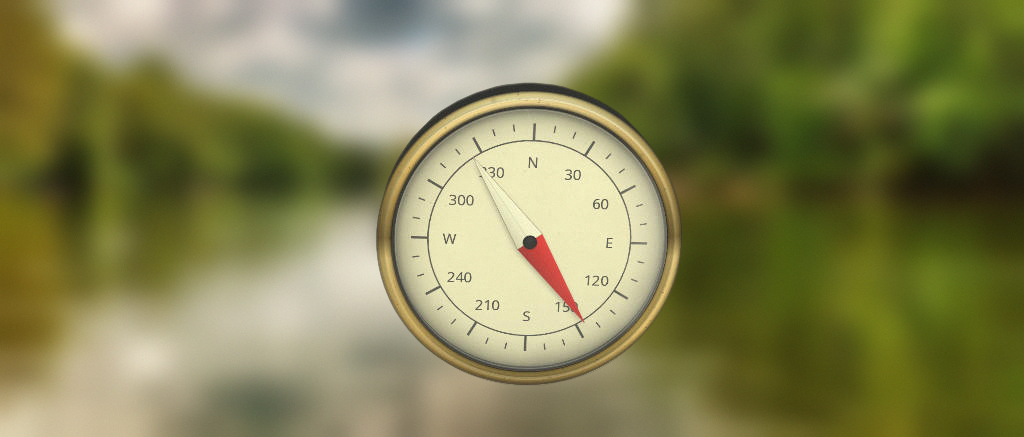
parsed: 145 °
